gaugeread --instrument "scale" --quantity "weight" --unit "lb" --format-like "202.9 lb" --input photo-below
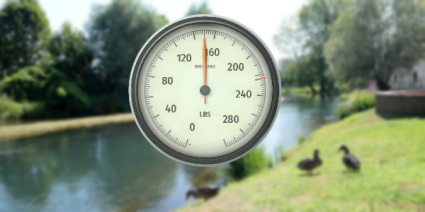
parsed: 150 lb
